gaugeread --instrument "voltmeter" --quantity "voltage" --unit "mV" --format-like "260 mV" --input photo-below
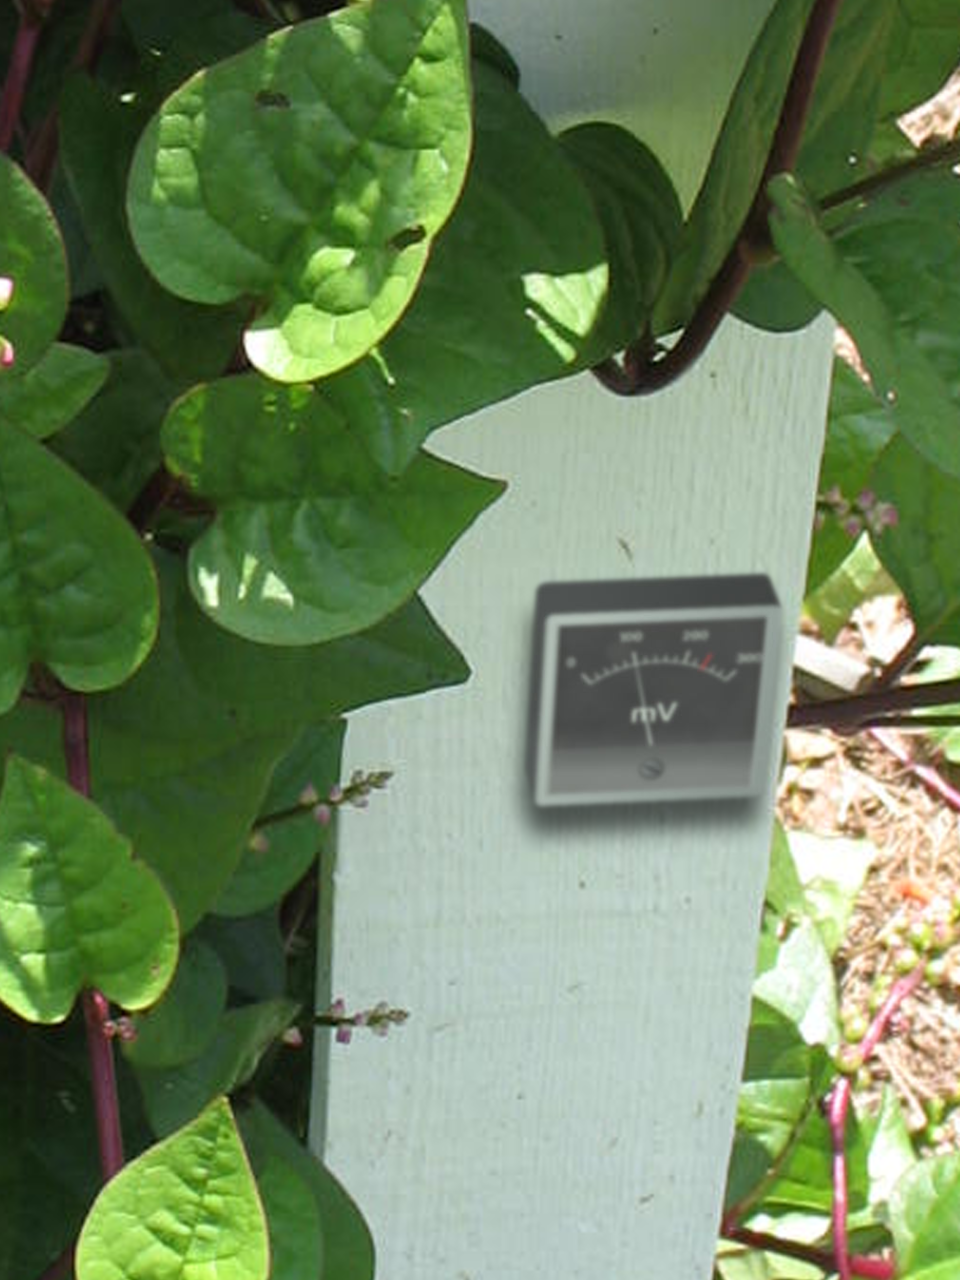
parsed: 100 mV
